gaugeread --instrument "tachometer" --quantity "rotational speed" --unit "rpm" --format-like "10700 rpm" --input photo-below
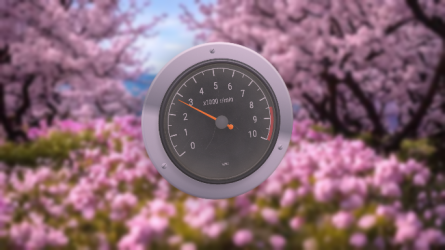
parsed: 2750 rpm
